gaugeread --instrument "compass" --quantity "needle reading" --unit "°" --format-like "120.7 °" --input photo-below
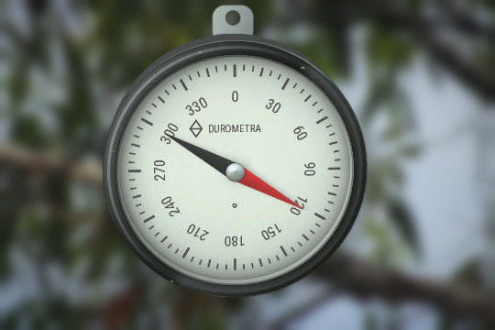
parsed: 120 °
